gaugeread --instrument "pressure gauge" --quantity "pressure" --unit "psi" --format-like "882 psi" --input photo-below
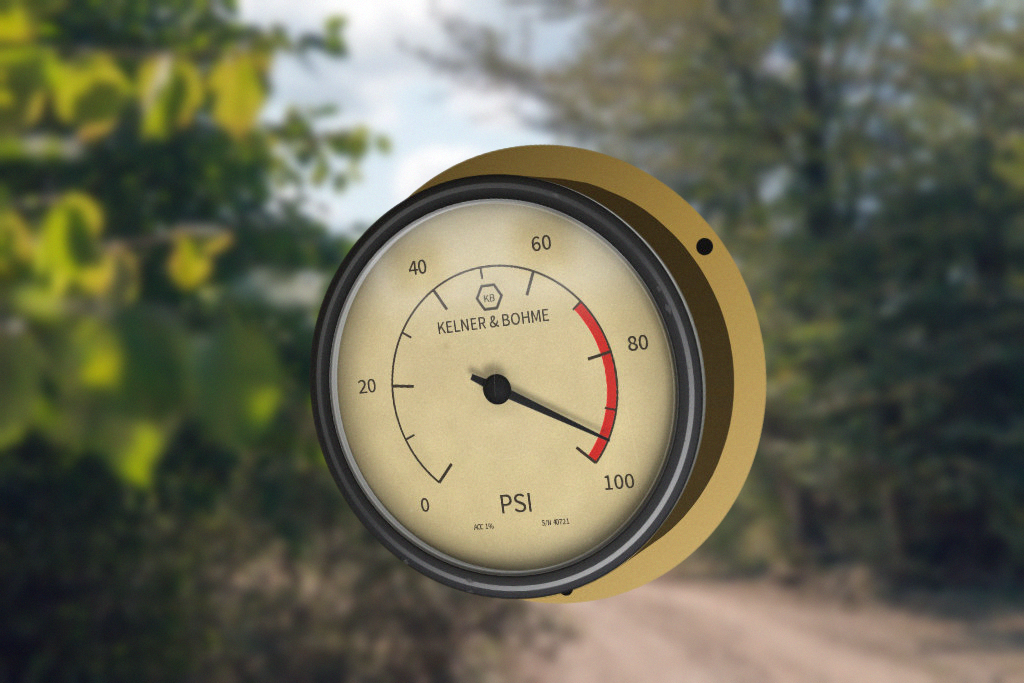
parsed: 95 psi
